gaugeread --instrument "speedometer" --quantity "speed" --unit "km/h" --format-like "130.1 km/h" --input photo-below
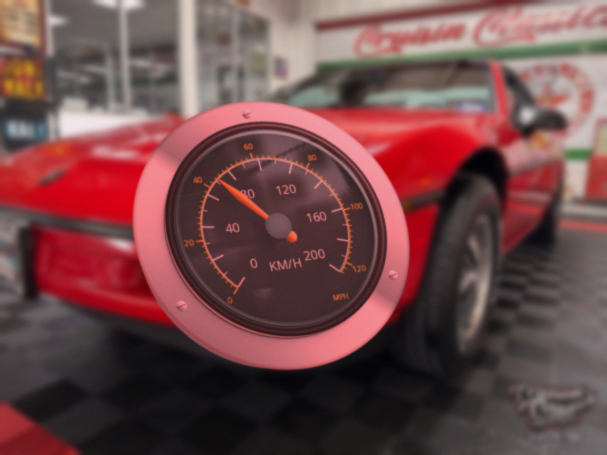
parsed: 70 km/h
